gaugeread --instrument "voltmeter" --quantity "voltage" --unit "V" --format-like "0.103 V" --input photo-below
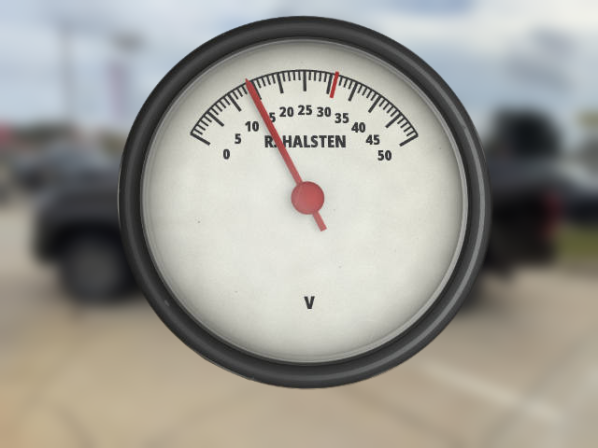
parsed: 14 V
